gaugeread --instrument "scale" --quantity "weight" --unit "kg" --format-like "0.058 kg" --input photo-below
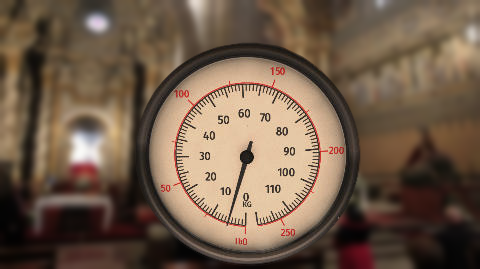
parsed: 5 kg
